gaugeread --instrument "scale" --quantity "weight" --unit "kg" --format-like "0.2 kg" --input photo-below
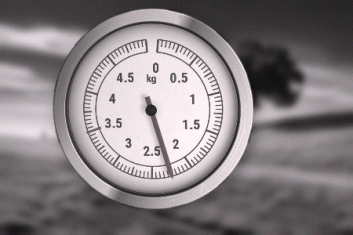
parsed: 2.25 kg
